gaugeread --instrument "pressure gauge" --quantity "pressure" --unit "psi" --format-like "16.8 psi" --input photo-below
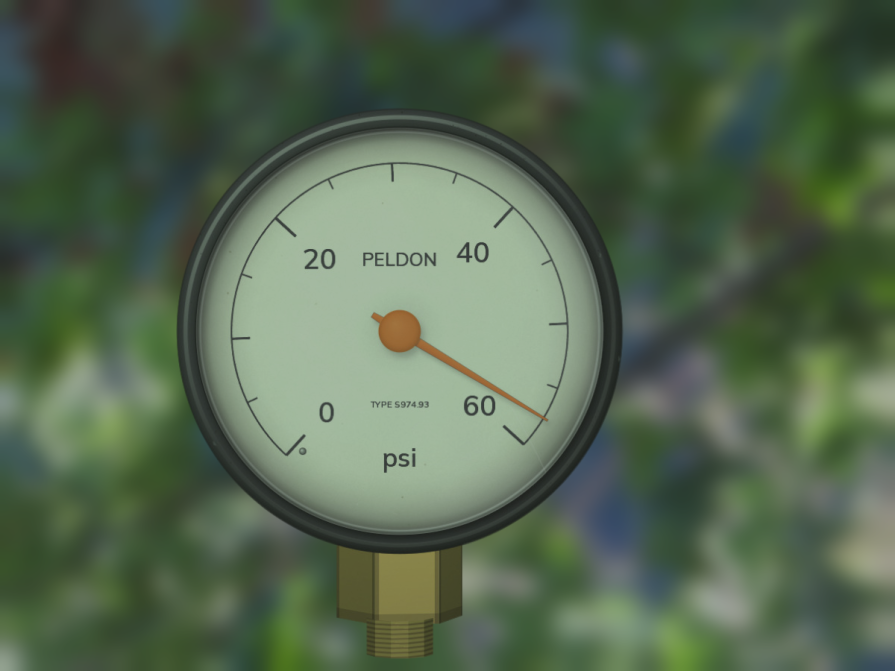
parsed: 57.5 psi
